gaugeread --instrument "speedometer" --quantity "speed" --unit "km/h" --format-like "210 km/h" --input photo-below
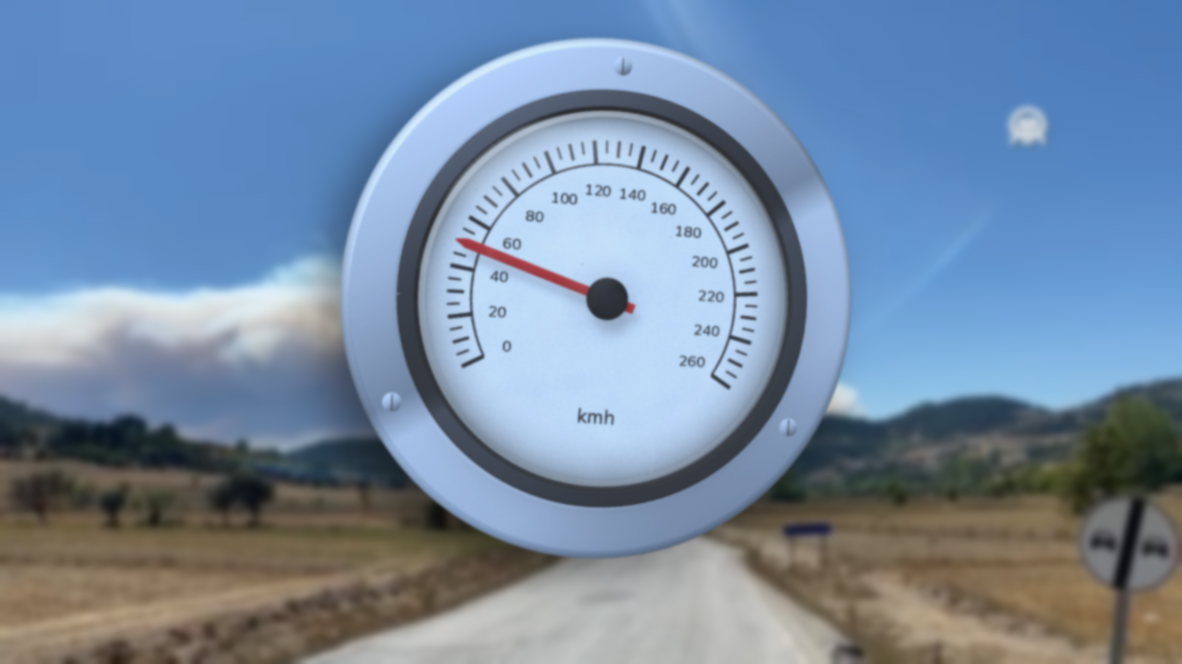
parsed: 50 km/h
